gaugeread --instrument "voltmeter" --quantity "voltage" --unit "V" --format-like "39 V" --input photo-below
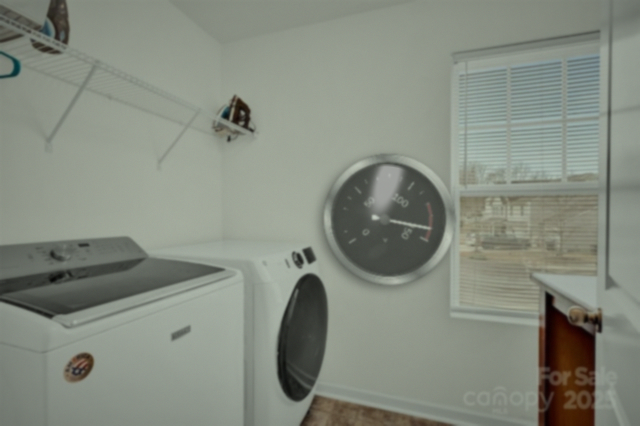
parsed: 140 V
